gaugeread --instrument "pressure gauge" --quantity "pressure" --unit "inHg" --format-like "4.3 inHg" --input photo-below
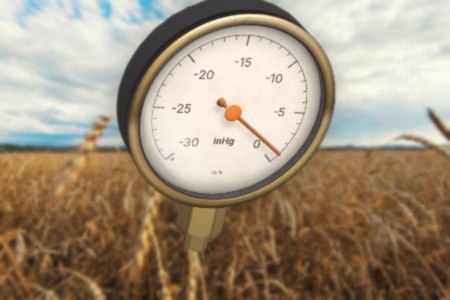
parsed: -1 inHg
